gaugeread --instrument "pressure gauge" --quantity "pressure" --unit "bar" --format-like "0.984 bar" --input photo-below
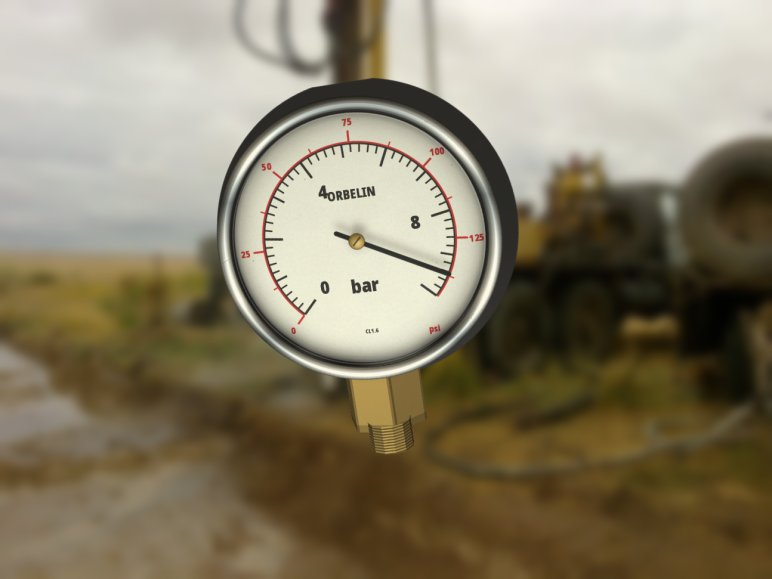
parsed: 9.4 bar
